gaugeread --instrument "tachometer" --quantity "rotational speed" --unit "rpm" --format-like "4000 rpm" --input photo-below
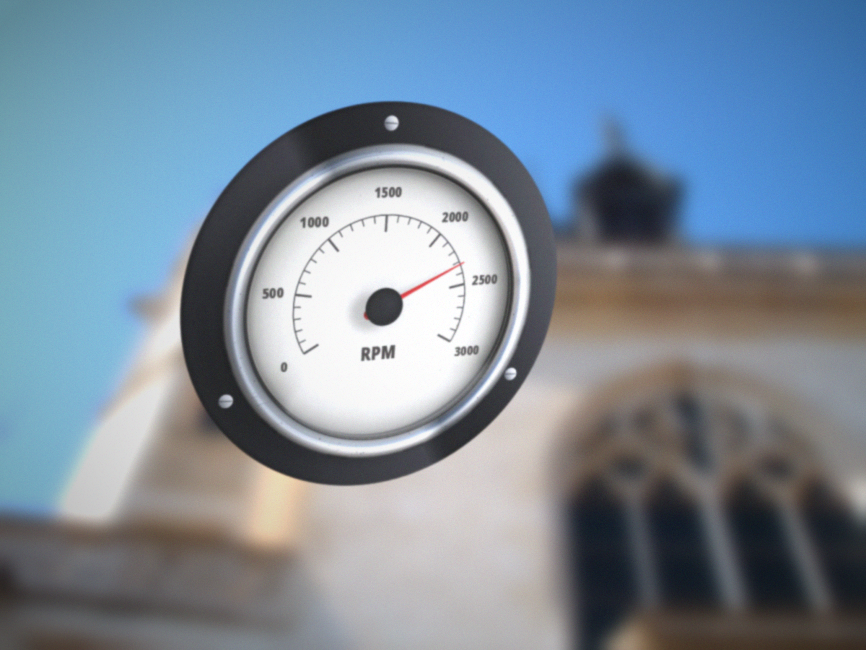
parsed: 2300 rpm
